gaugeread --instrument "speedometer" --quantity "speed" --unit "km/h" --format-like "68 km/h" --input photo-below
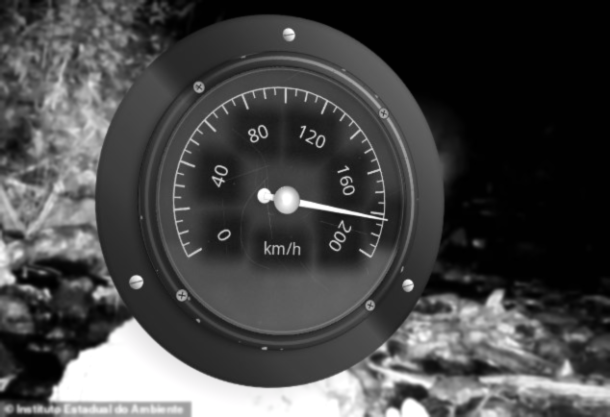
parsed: 182.5 km/h
